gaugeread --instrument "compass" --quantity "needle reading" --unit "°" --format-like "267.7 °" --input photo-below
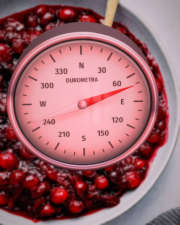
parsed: 70 °
